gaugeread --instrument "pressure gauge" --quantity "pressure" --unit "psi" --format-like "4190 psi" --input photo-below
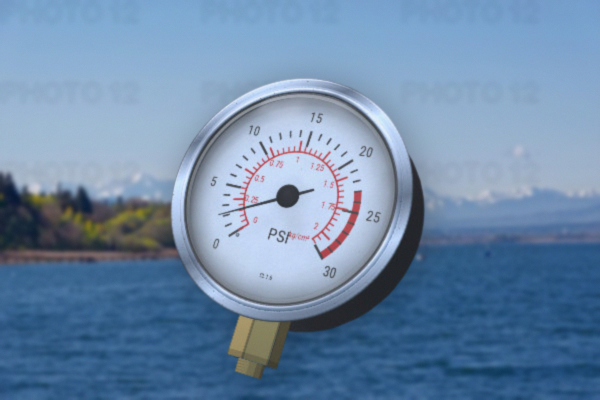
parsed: 2 psi
